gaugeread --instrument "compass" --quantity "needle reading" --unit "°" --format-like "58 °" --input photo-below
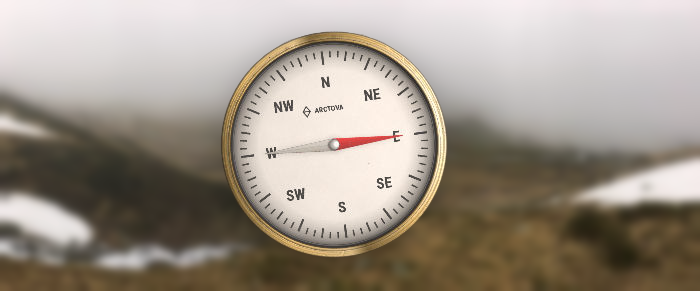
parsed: 90 °
